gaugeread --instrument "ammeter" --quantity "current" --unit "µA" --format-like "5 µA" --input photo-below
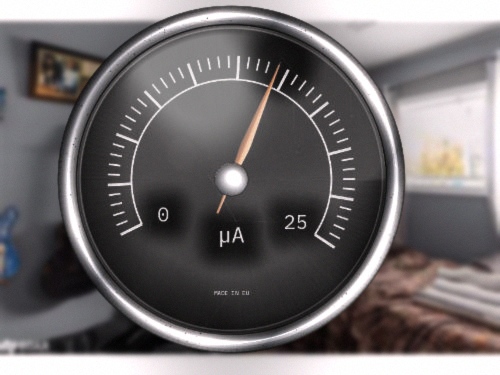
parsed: 14.5 µA
